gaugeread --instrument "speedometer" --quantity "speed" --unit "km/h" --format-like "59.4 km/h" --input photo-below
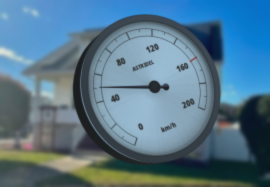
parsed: 50 km/h
